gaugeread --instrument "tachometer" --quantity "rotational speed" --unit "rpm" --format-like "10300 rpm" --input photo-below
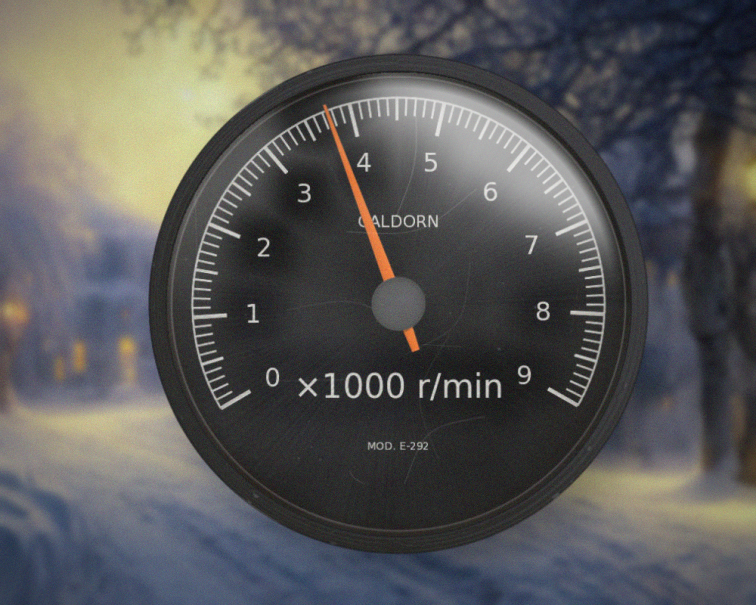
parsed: 3750 rpm
